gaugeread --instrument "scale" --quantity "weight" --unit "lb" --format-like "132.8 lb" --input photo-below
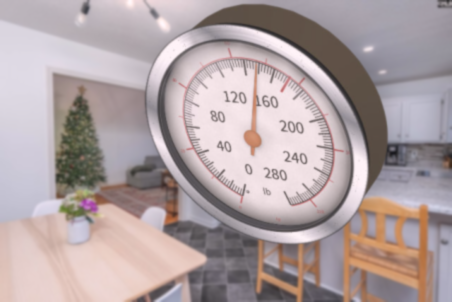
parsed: 150 lb
